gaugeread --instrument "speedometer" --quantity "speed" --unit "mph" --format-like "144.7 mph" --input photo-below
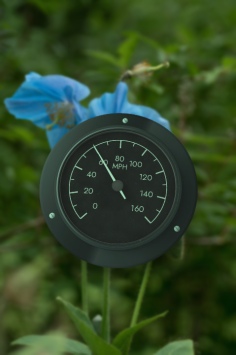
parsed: 60 mph
